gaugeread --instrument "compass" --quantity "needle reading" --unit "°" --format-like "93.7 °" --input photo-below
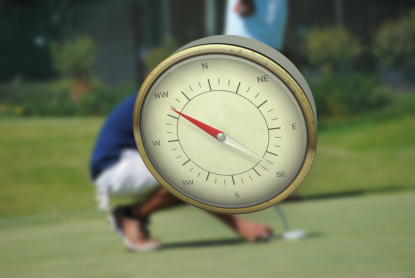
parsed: 310 °
